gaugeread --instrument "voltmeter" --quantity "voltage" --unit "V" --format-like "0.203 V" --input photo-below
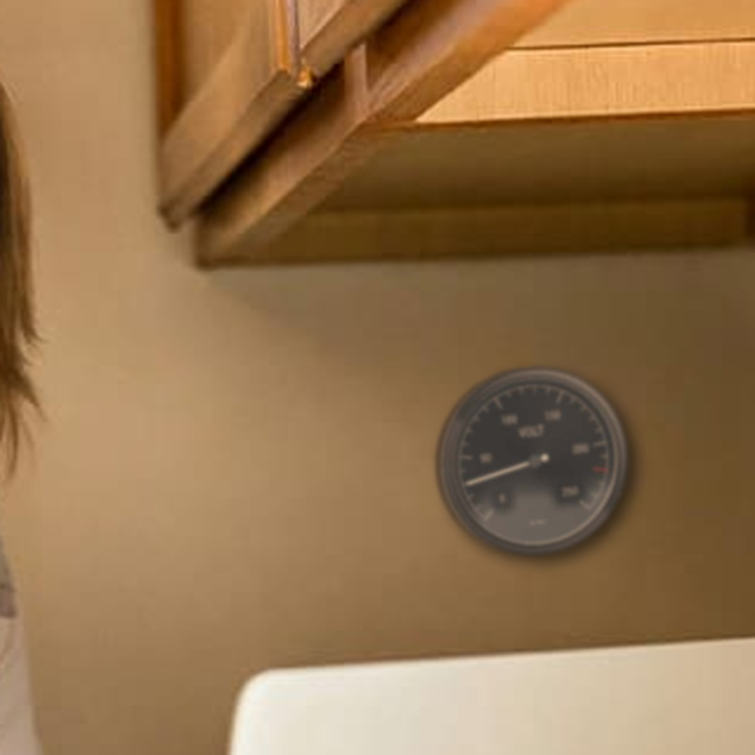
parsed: 30 V
